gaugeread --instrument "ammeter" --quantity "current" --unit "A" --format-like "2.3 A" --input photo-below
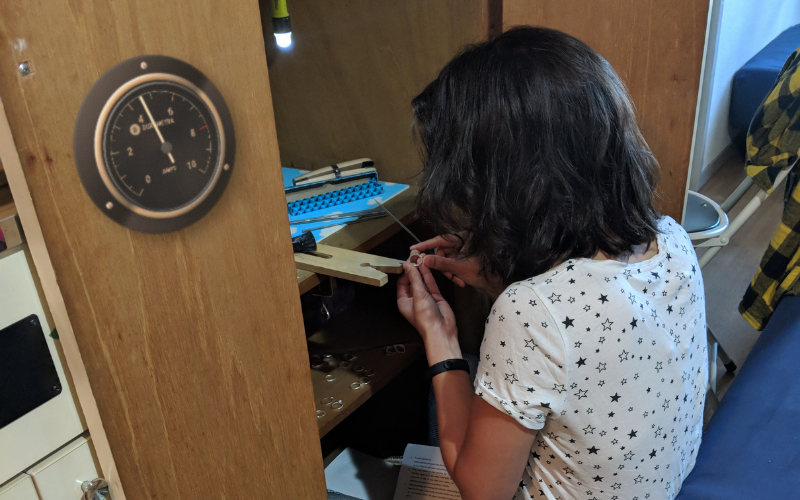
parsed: 4.5 A
